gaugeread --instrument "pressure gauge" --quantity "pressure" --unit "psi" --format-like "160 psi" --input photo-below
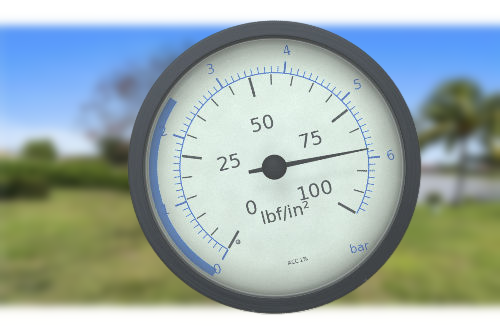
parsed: 85 psi
